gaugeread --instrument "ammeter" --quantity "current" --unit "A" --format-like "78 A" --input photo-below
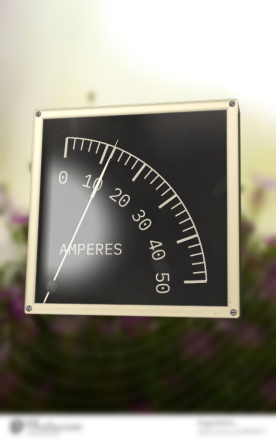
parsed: 12 A
